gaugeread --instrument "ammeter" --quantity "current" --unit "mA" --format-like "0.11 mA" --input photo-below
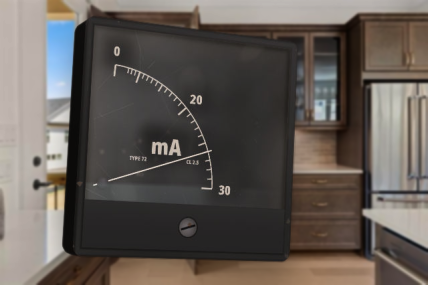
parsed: 26 mA
